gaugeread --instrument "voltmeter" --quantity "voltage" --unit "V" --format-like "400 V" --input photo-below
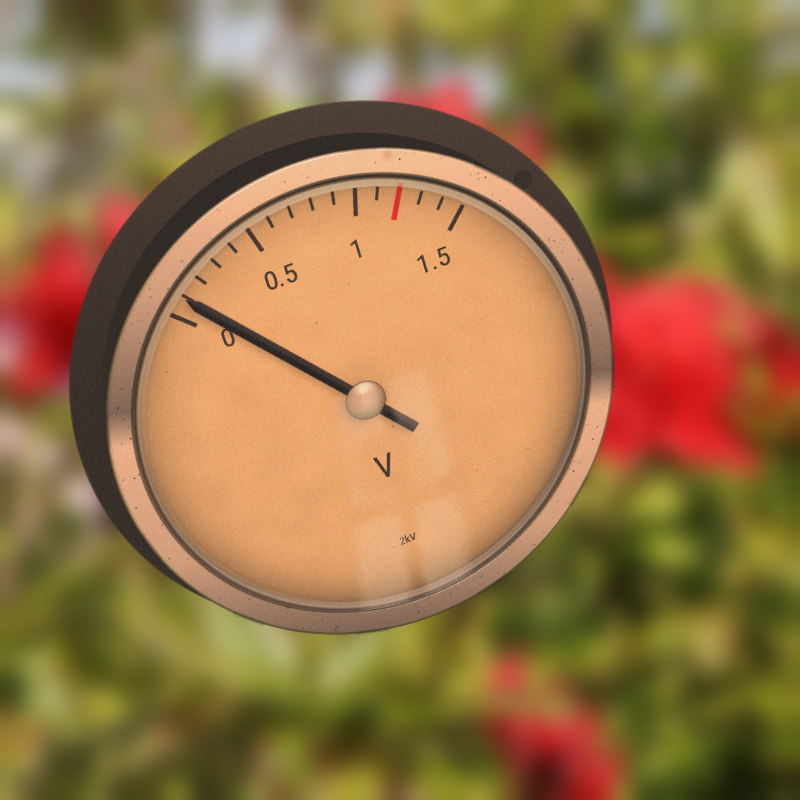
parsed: 0.1 V
